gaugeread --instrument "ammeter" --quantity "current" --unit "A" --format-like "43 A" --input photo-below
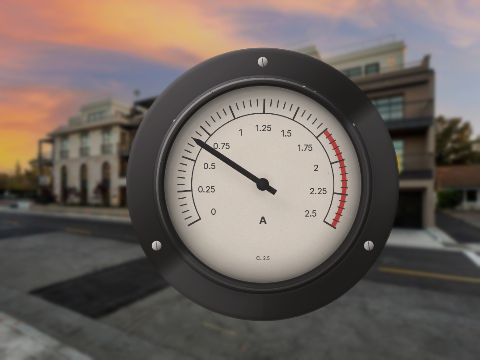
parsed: 0.65 A
